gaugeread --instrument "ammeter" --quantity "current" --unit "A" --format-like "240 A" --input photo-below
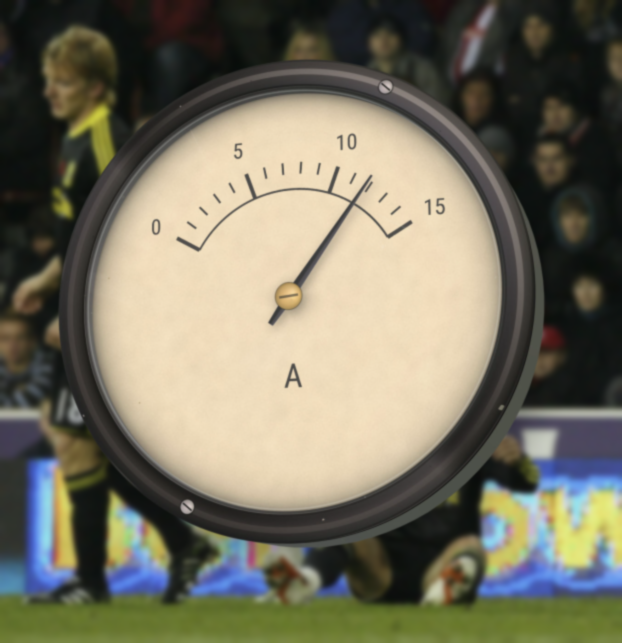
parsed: 12 A
